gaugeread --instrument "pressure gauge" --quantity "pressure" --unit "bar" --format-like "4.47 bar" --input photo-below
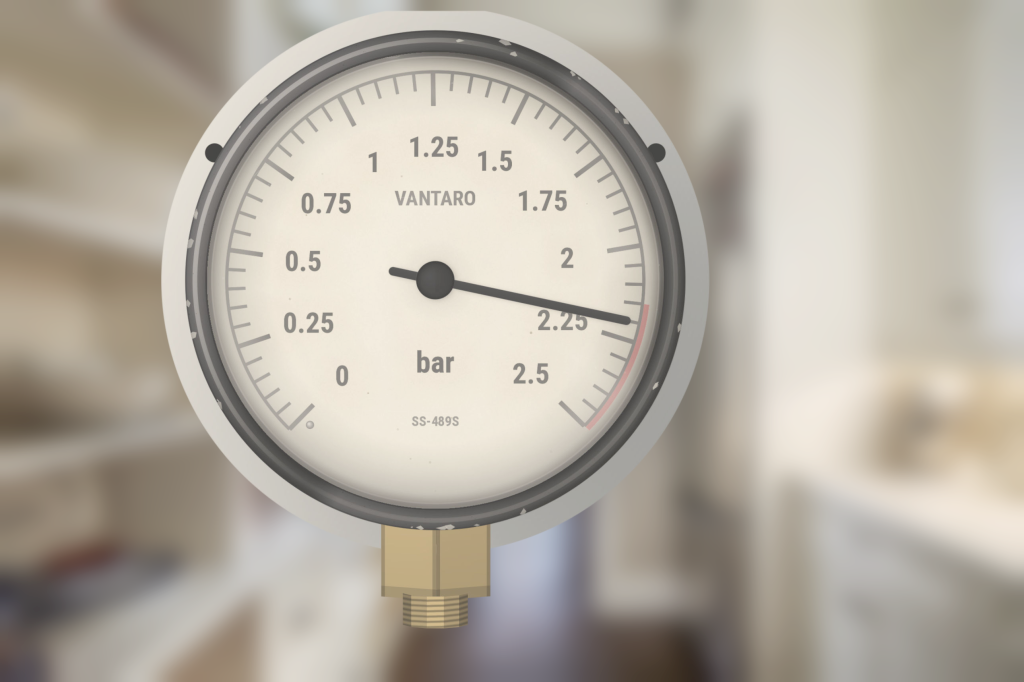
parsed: 2.2 bar
